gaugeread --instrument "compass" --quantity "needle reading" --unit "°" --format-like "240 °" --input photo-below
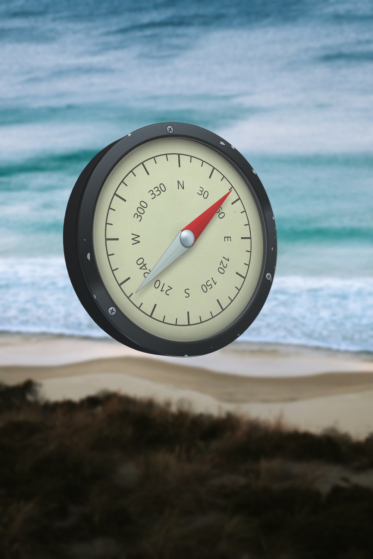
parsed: 50 °
